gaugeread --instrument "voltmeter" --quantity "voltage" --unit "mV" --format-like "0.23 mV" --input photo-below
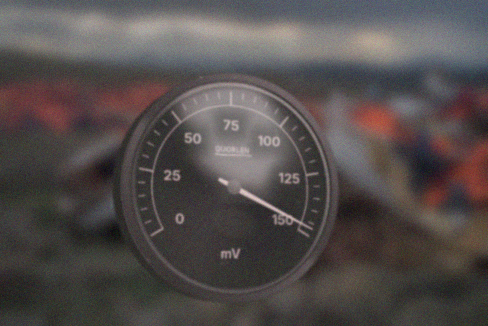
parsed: 147.5 mV
